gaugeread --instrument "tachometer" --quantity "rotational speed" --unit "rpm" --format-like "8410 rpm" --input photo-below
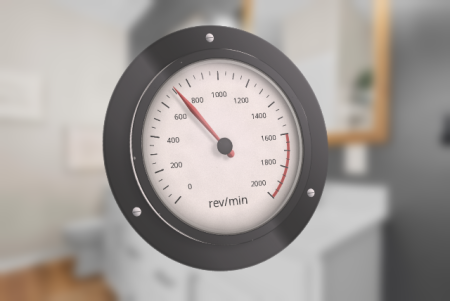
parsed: 700 rpm
